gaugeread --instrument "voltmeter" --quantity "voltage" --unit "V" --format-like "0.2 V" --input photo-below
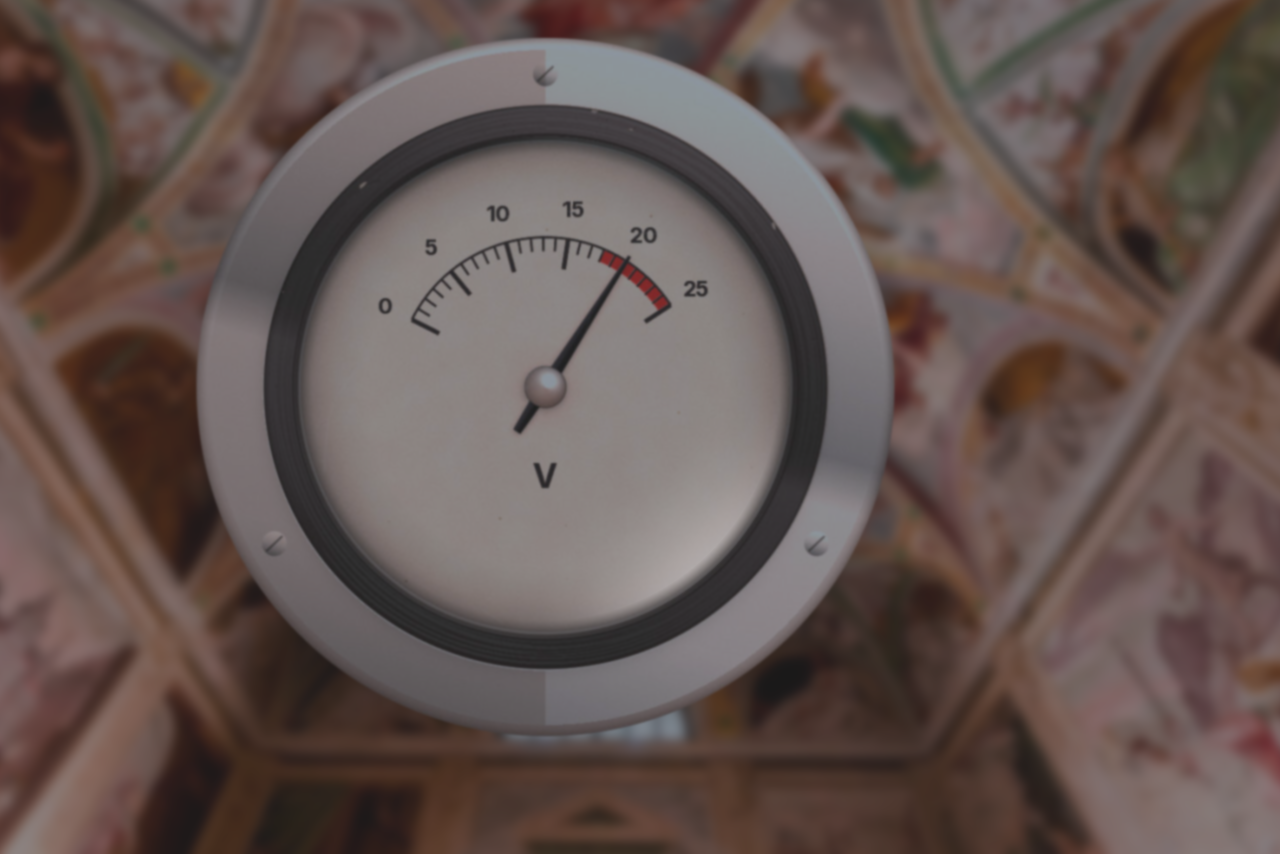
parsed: 20 V
